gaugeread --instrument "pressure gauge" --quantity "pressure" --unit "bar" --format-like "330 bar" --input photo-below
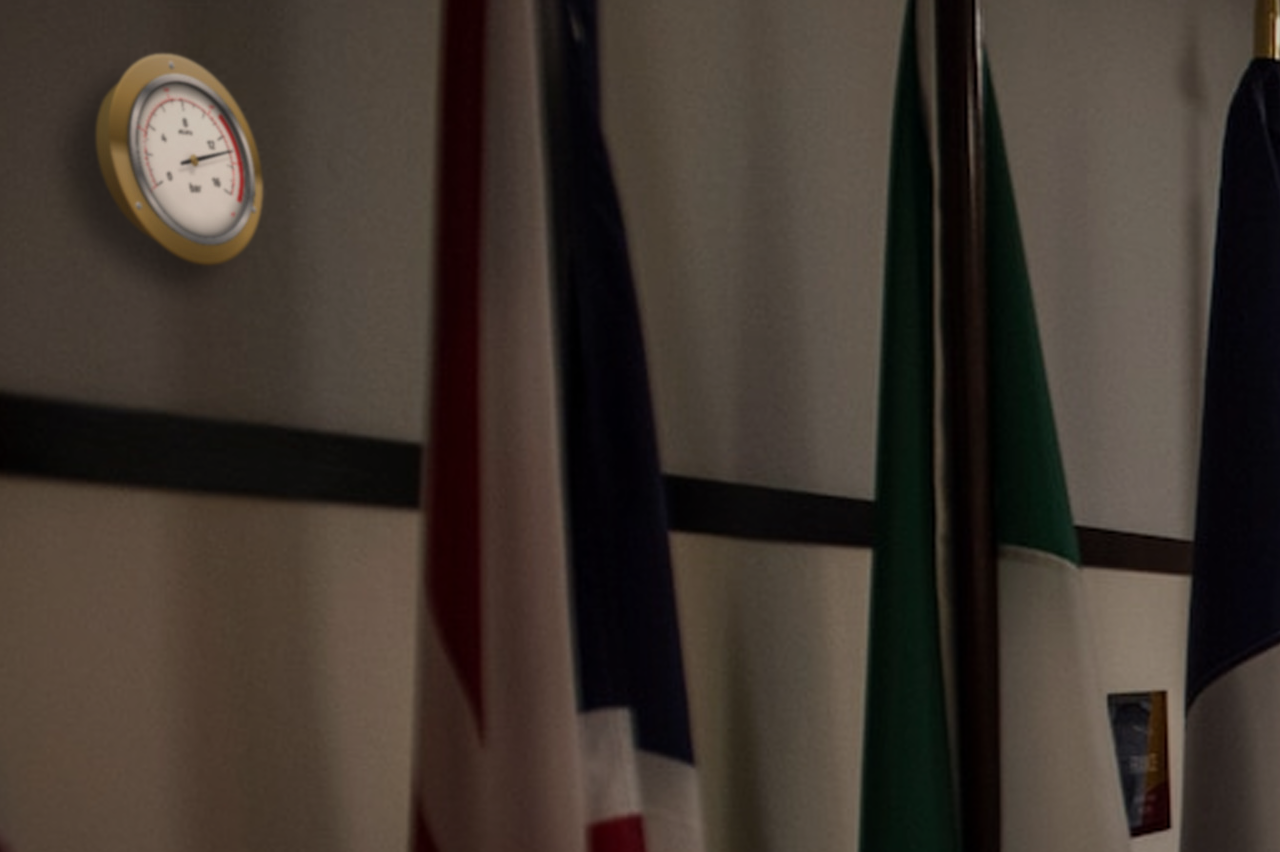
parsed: 13 bar
